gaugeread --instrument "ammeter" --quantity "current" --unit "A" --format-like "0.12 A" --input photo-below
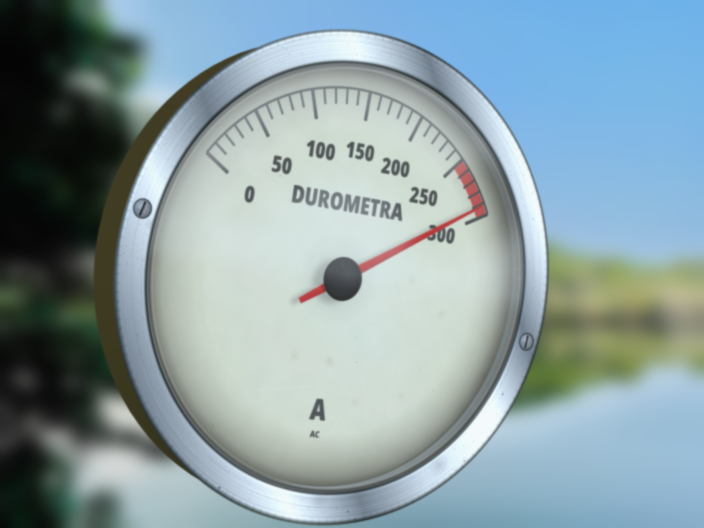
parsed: 290 A
